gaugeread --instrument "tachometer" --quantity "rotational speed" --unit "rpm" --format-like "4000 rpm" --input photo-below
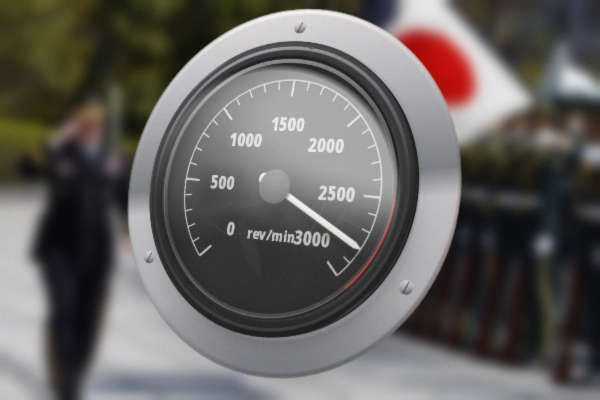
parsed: 2800 rpm
